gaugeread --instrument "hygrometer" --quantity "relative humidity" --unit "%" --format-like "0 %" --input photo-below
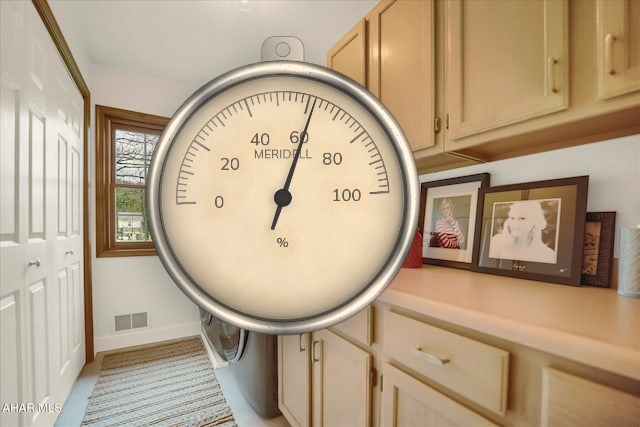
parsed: 62 %
